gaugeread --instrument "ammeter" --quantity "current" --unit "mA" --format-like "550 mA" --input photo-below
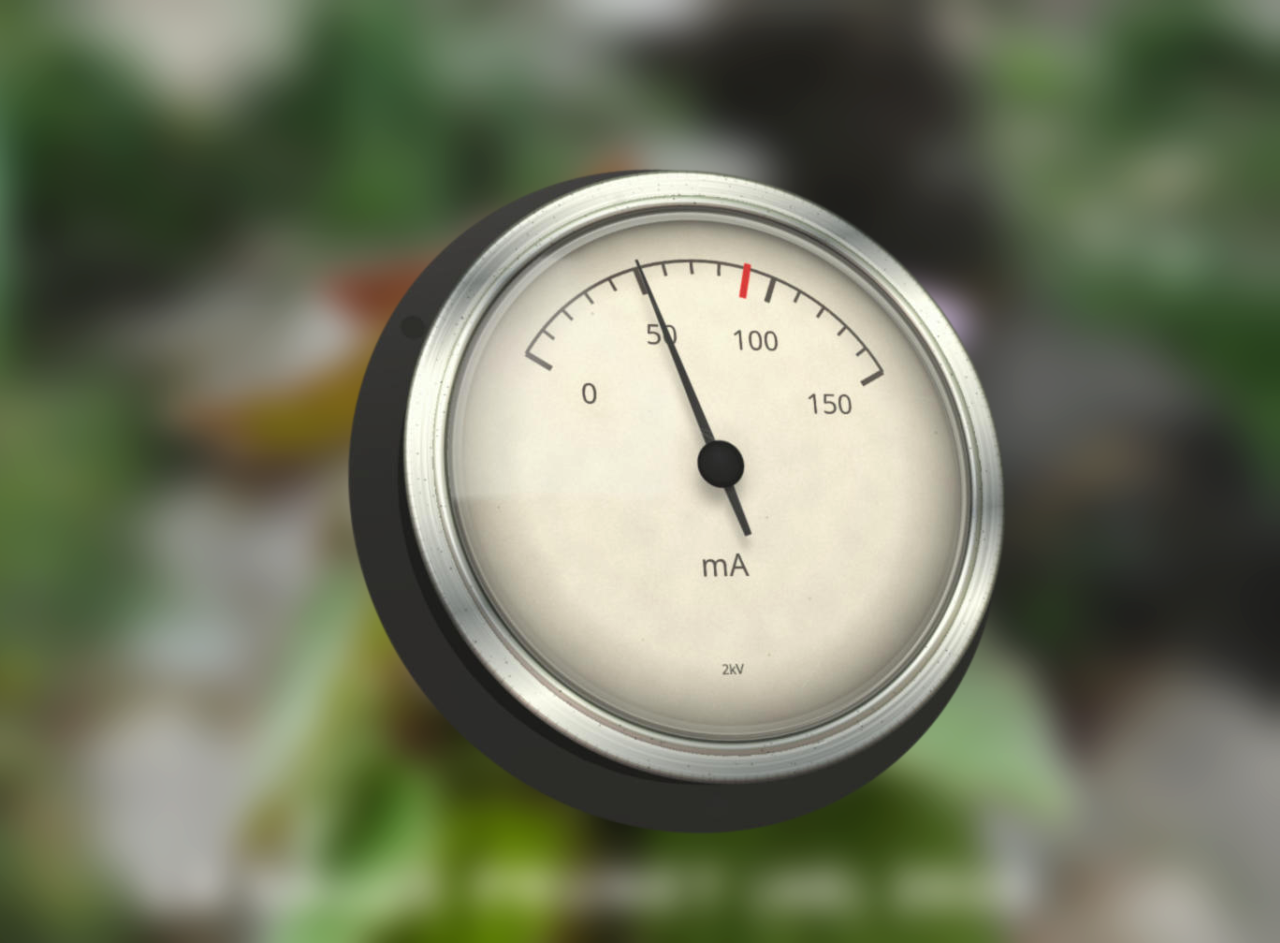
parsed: 50 mA
